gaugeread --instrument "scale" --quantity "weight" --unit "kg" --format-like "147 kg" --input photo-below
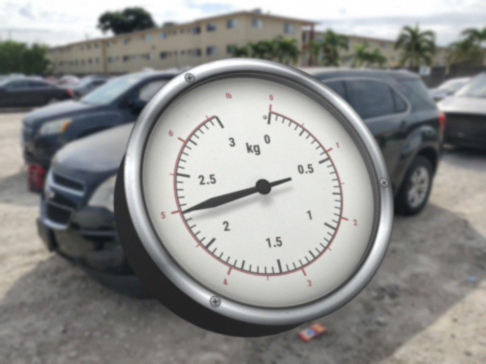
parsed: 2.25 kg
